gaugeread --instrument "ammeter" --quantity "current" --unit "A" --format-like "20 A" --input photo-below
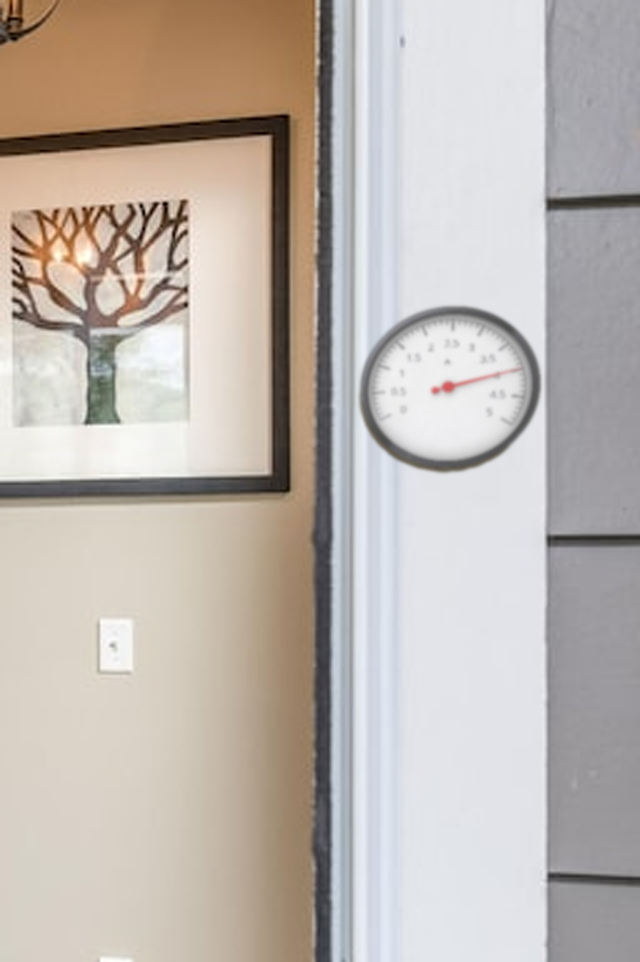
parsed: 4 A
